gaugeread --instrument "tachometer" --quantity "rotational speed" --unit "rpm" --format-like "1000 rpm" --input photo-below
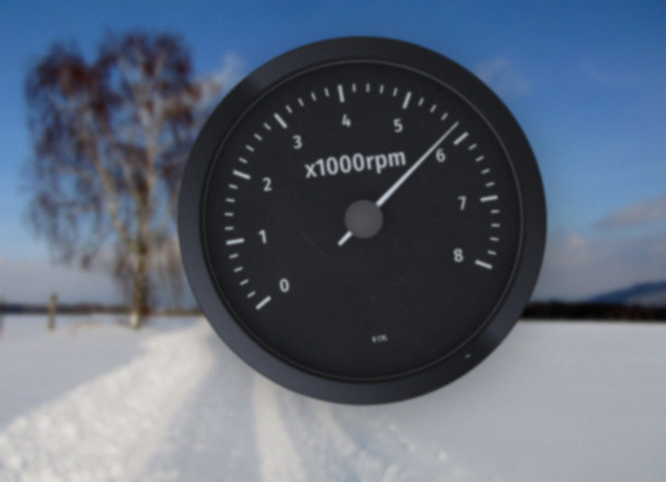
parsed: 5800 rpm
